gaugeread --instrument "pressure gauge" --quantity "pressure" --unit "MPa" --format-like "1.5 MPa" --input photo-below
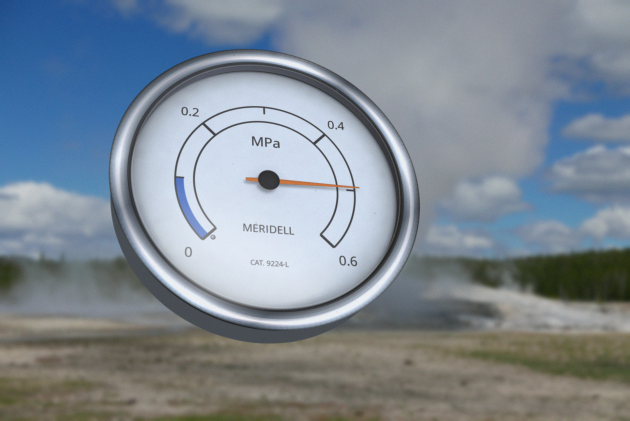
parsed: 0.5 MPa
